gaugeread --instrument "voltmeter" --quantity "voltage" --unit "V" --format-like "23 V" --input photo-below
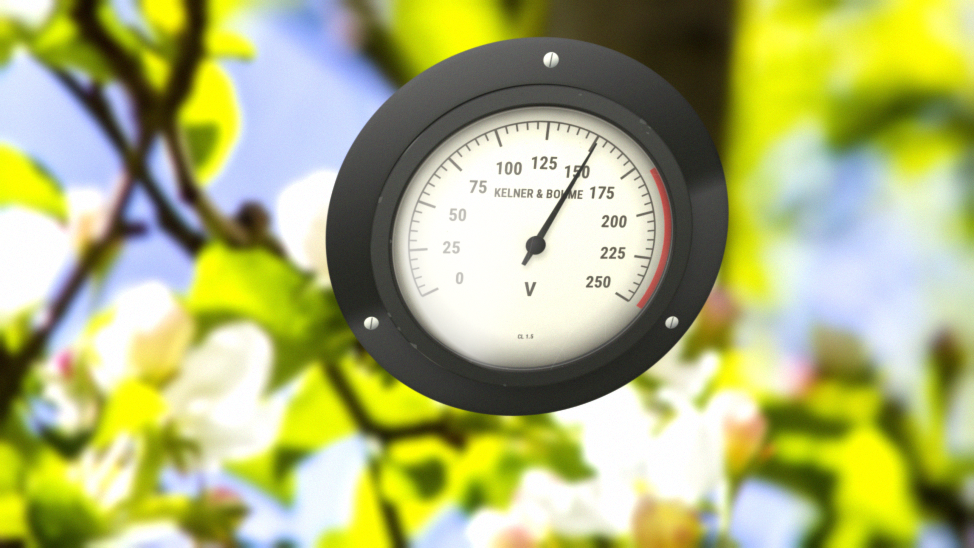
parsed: 150 V
